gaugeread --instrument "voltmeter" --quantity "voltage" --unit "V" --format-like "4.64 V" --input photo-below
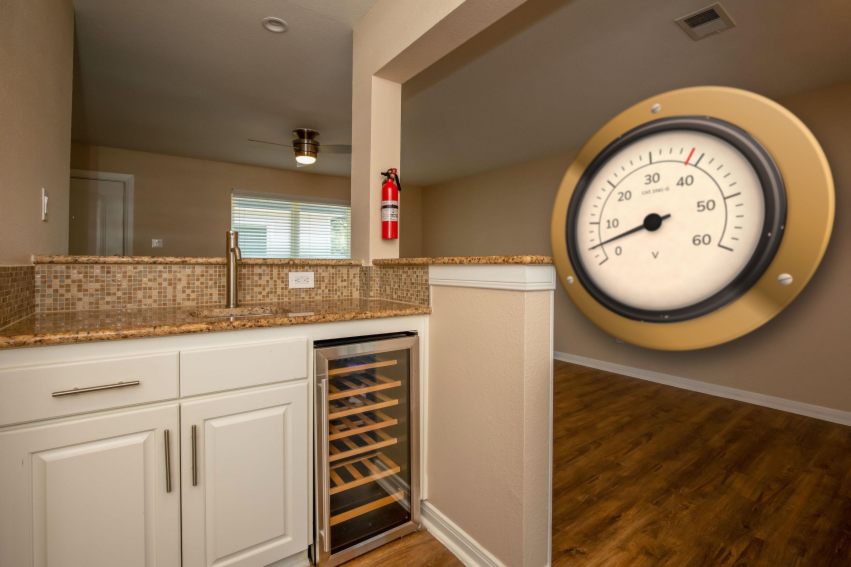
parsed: 4 V
